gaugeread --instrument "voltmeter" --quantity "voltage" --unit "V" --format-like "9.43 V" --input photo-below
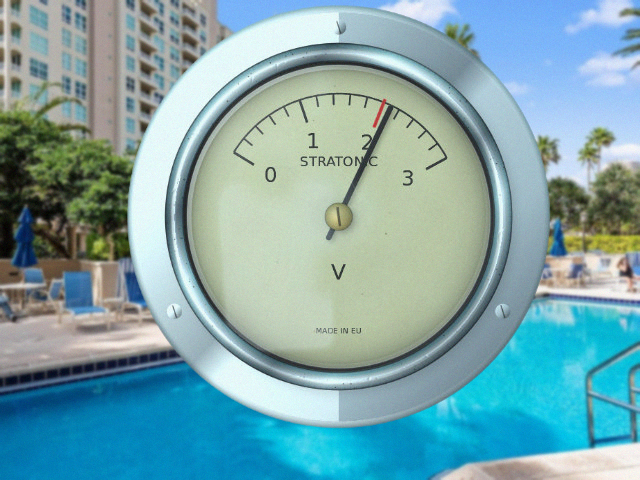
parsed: 2.1 V
